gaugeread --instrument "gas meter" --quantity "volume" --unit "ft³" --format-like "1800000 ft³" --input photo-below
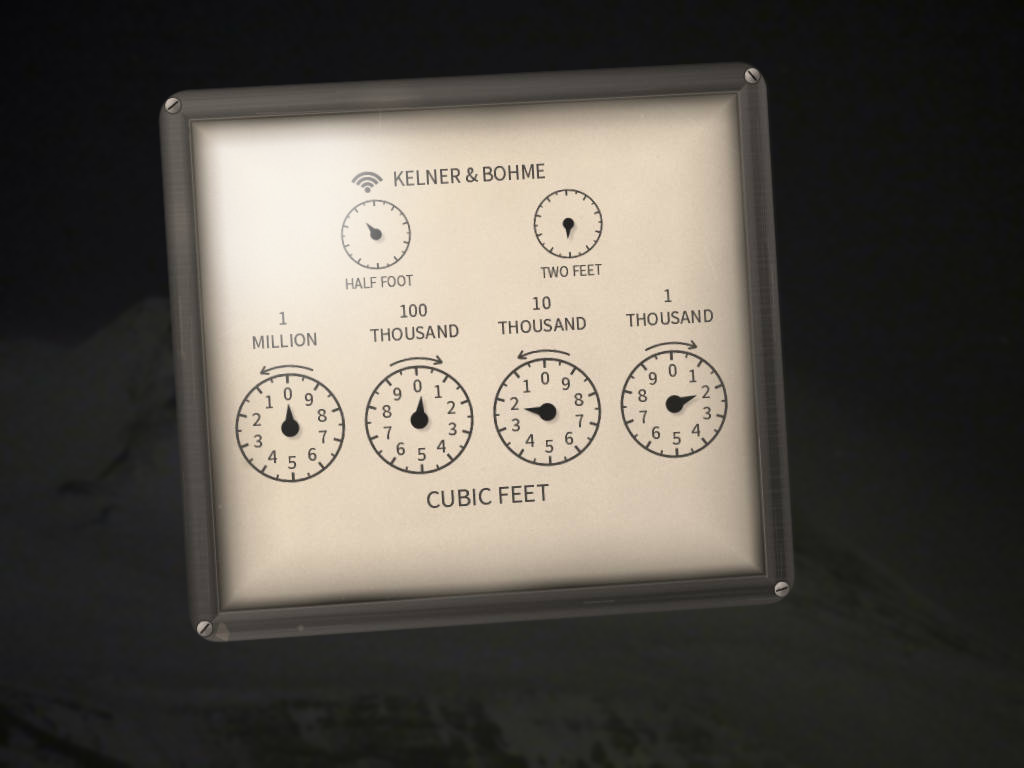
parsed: 2200 ft³
